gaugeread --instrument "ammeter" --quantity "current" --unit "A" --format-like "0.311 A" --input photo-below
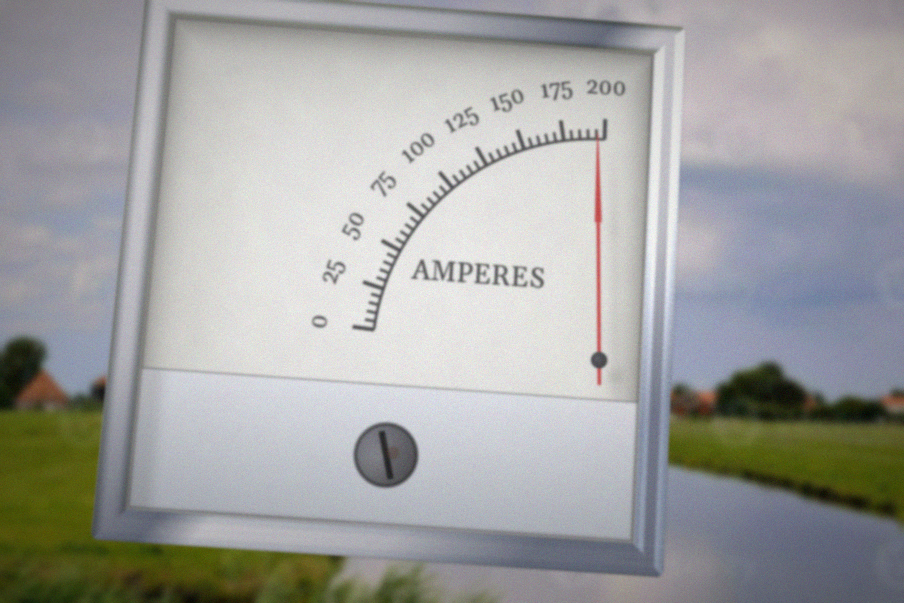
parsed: 195 A
